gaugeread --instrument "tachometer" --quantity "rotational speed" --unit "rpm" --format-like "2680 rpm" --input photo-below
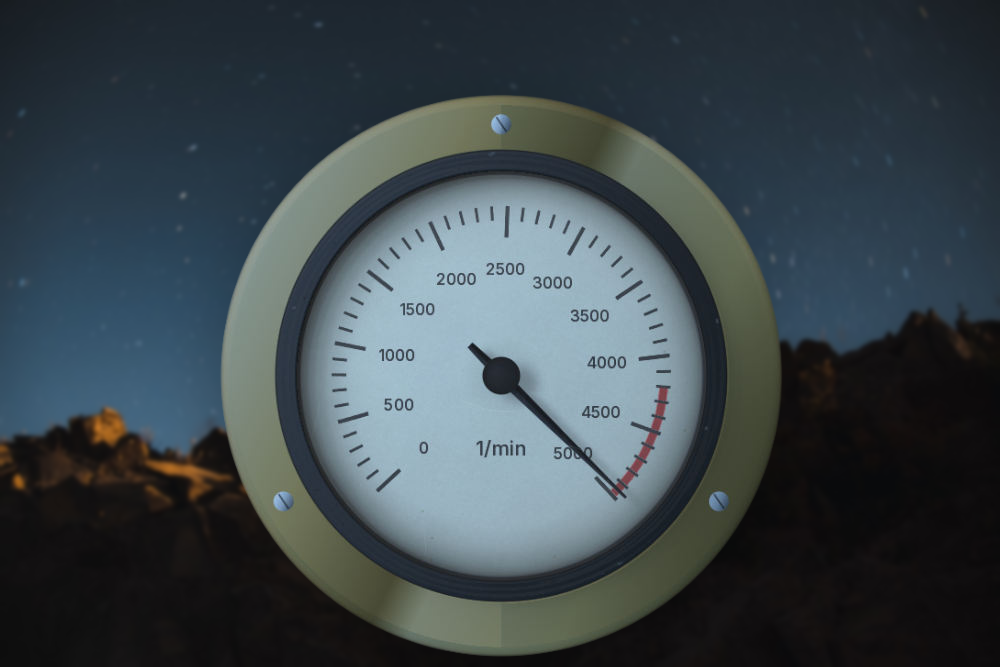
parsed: 4950 rpm
